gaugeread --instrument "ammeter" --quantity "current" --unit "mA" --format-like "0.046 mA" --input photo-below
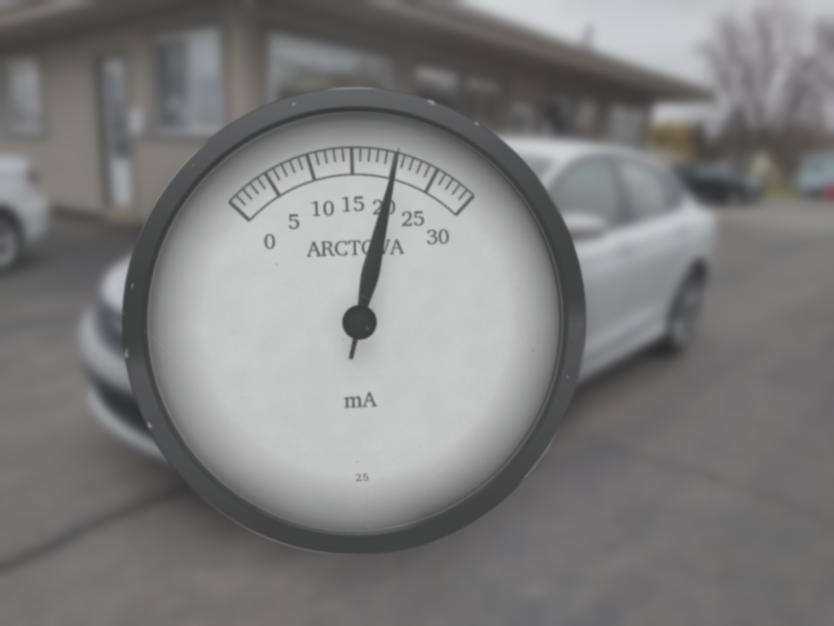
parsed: 20 mA
